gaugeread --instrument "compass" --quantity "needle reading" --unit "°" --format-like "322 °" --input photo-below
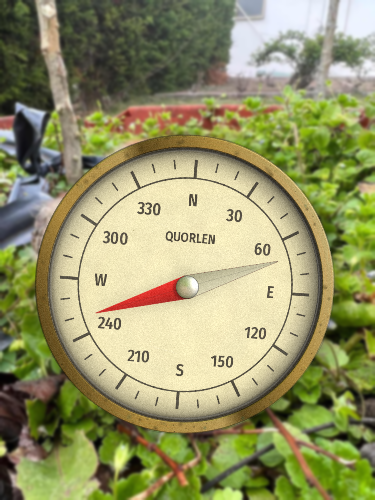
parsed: 250 °
